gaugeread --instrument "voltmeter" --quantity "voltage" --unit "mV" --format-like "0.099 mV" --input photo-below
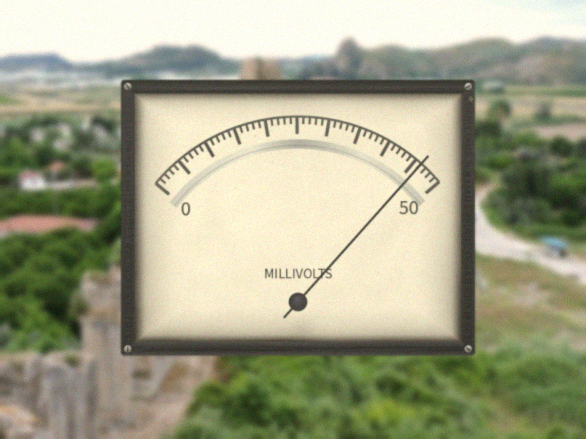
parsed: 46 mV
